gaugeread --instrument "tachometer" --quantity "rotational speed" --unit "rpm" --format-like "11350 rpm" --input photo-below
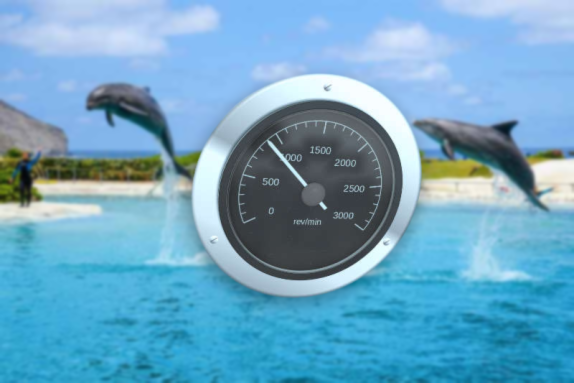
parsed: 900 rpm
